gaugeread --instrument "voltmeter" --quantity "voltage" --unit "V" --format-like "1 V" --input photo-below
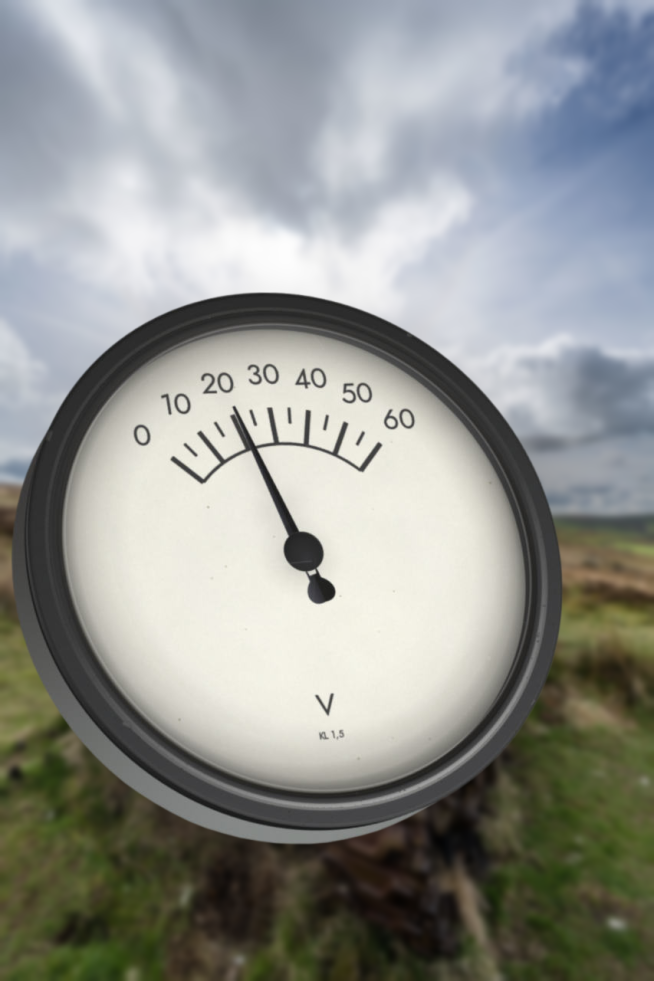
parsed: 20 V
